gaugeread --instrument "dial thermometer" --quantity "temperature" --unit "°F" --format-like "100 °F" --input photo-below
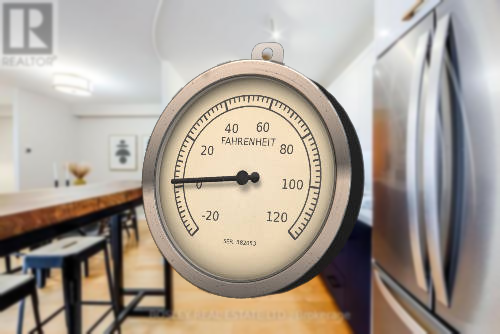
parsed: 2 °F
